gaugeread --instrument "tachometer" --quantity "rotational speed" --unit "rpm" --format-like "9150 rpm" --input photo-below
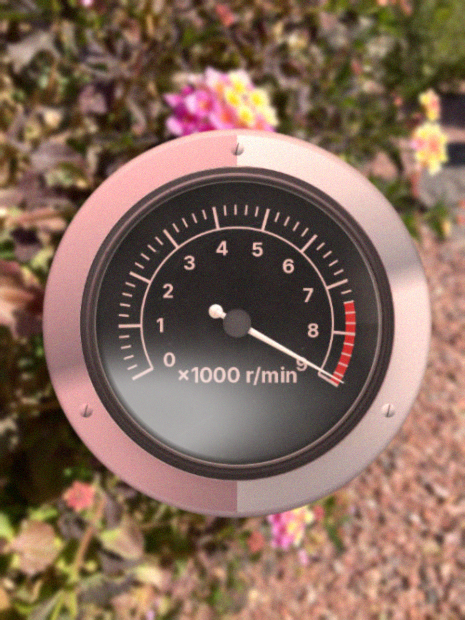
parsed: 8900 rpm
